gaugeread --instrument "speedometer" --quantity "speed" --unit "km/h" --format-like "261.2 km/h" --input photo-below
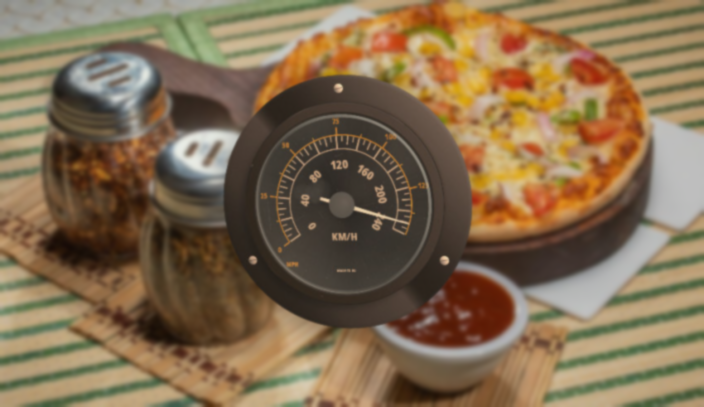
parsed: 230 km/h
